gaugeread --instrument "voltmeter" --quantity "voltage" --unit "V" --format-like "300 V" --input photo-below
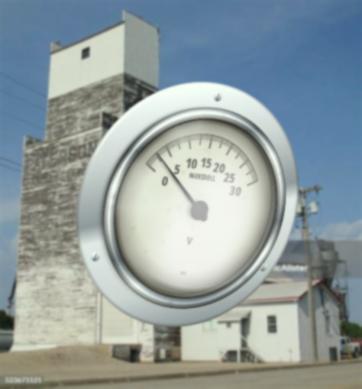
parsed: 2.5 V
